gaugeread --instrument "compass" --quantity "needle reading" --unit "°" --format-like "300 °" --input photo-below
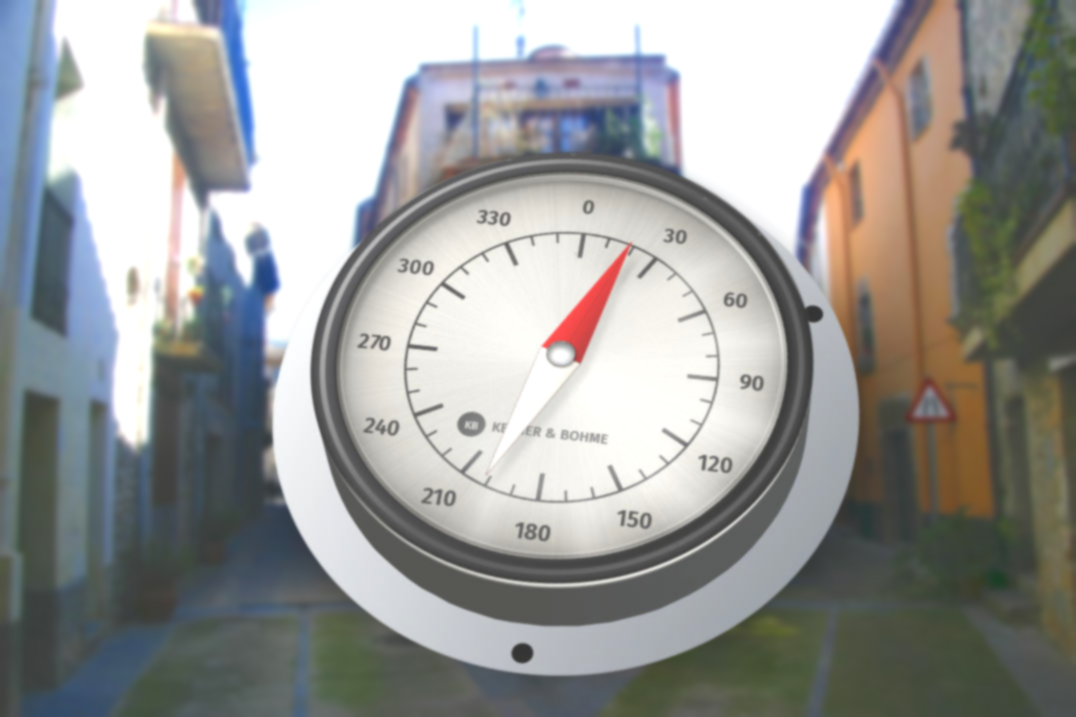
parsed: 20 °
